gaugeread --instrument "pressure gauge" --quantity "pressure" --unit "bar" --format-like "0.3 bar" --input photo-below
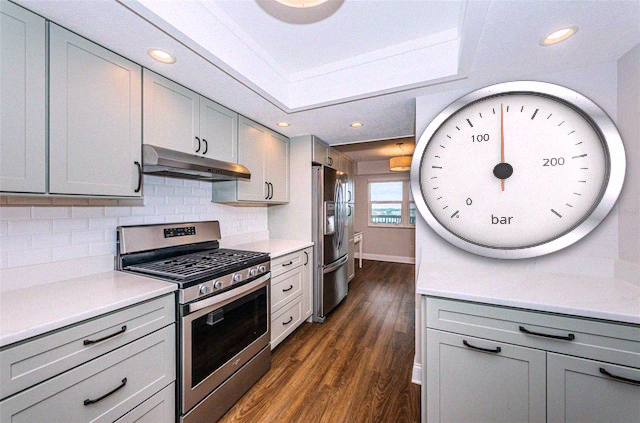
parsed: 125 bar
